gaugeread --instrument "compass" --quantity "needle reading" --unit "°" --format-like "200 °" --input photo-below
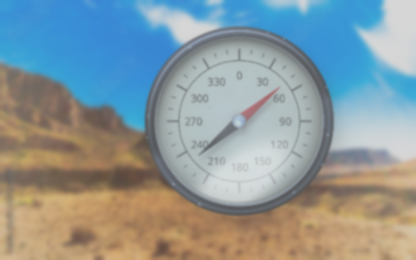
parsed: 50 °
